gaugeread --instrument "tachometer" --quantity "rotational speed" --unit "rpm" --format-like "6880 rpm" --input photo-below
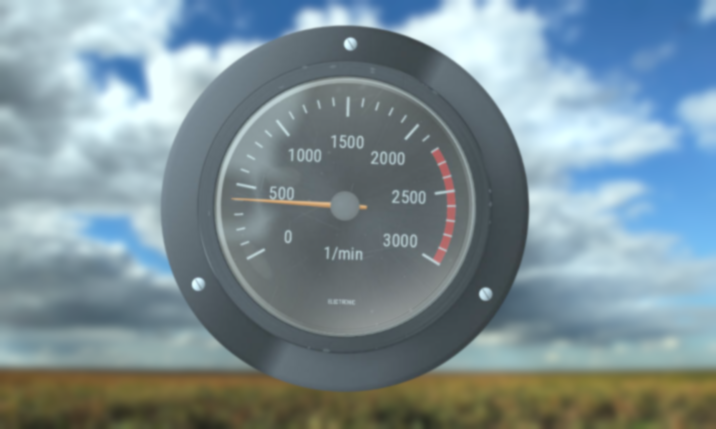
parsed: 400 rpm
